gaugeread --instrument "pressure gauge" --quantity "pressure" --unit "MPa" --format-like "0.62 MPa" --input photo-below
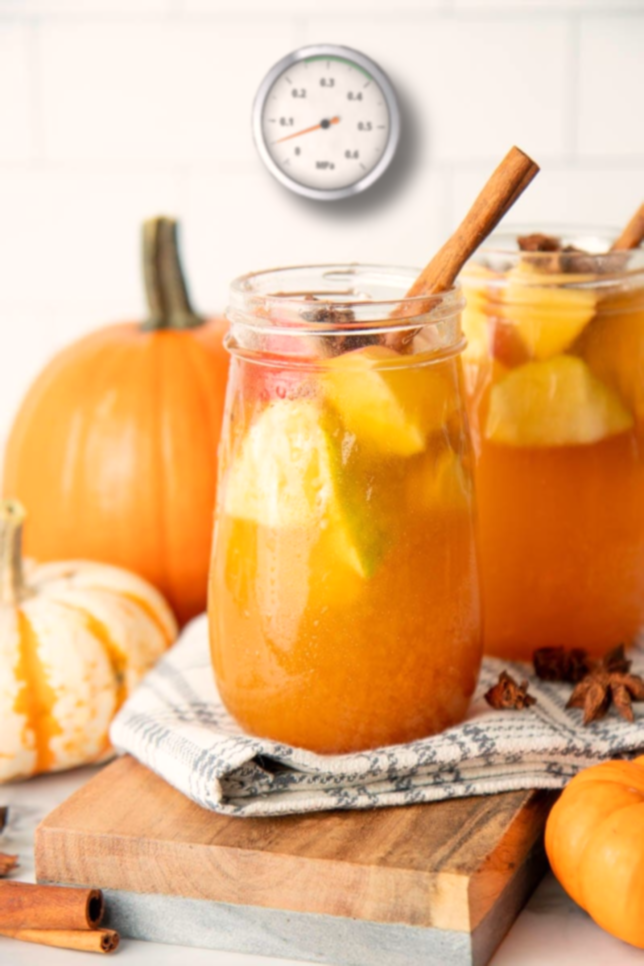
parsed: 0.05 MPa
